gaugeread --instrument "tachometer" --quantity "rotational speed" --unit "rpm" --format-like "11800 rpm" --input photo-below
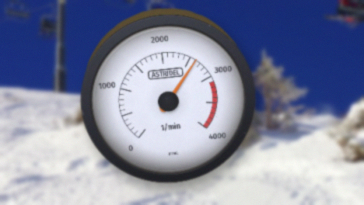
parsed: 2600 rpm
